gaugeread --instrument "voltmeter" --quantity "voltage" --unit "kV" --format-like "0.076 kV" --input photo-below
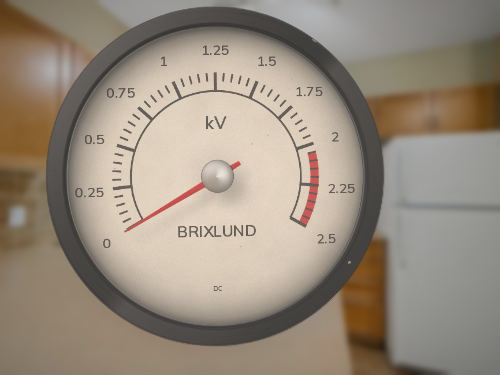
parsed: 0 kV
